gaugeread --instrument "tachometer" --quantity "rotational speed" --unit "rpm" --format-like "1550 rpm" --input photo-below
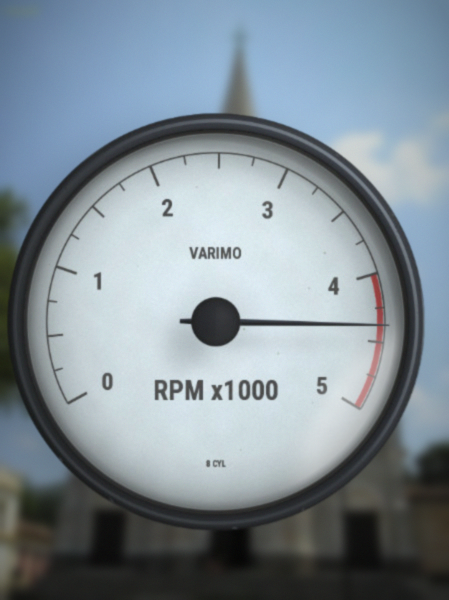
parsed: 4375 rpm
